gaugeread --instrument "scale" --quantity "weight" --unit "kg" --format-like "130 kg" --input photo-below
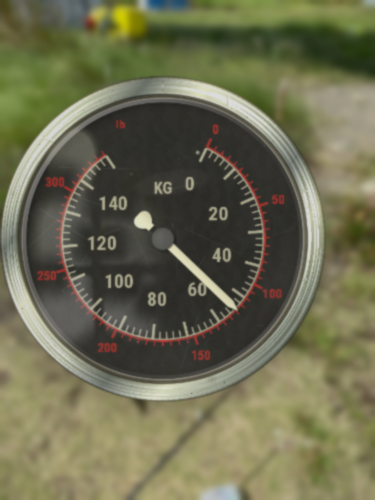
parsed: 54 kg
